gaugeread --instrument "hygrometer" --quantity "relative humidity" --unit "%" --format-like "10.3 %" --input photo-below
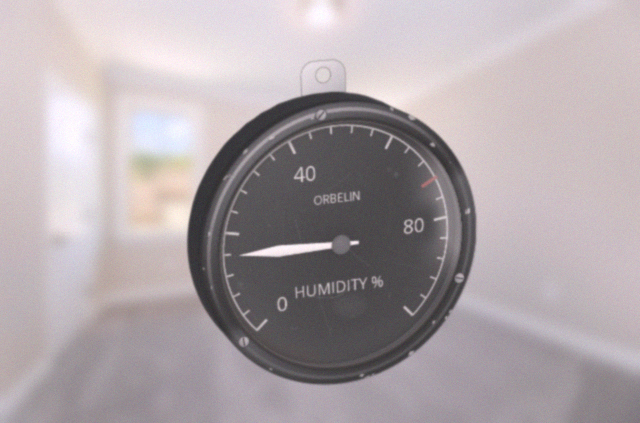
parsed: 16 %
